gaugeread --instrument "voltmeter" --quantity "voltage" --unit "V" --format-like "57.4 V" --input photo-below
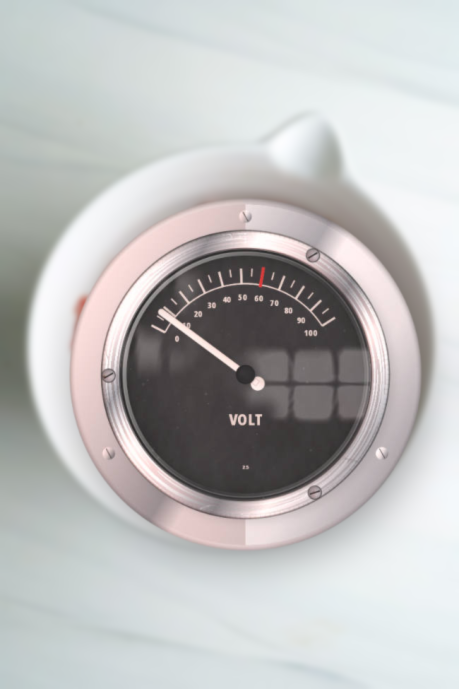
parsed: 7.5 V
